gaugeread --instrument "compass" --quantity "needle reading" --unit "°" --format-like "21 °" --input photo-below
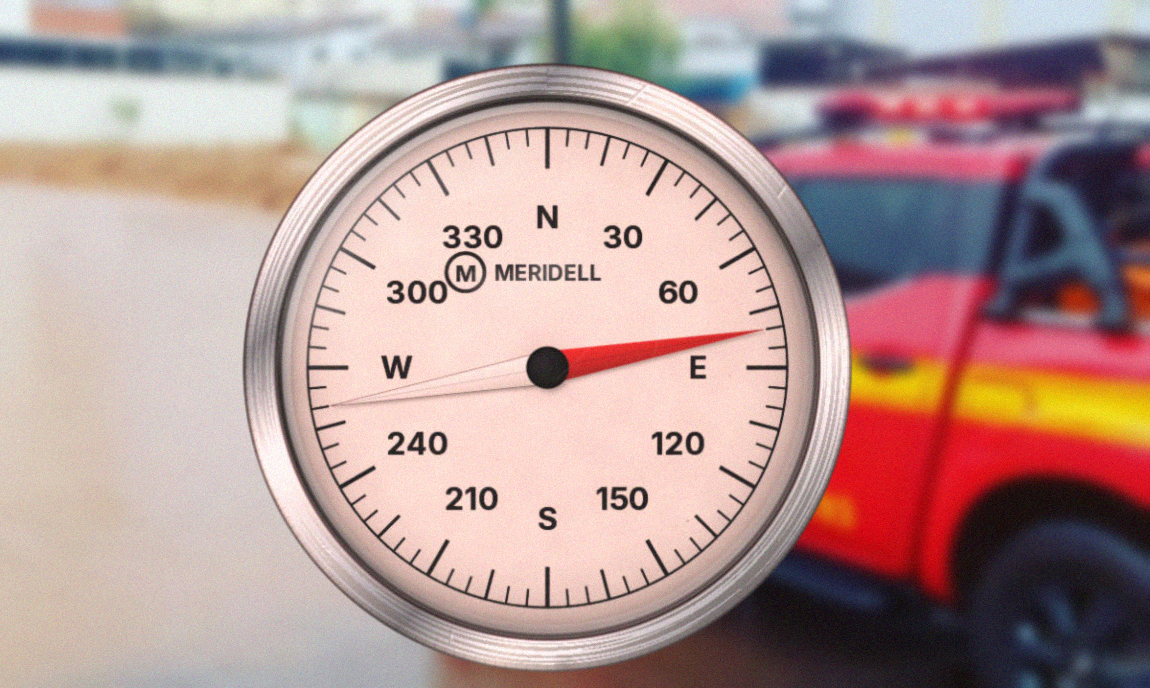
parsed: 80 °
